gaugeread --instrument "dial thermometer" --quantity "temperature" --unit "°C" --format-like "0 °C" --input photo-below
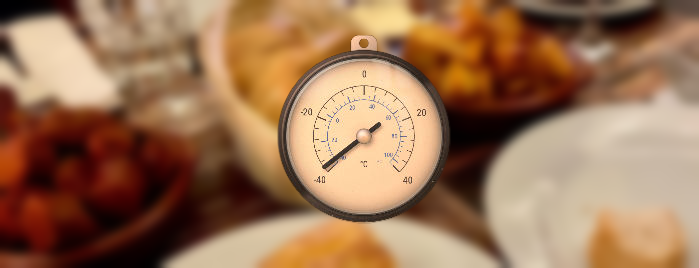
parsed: -38 °C
